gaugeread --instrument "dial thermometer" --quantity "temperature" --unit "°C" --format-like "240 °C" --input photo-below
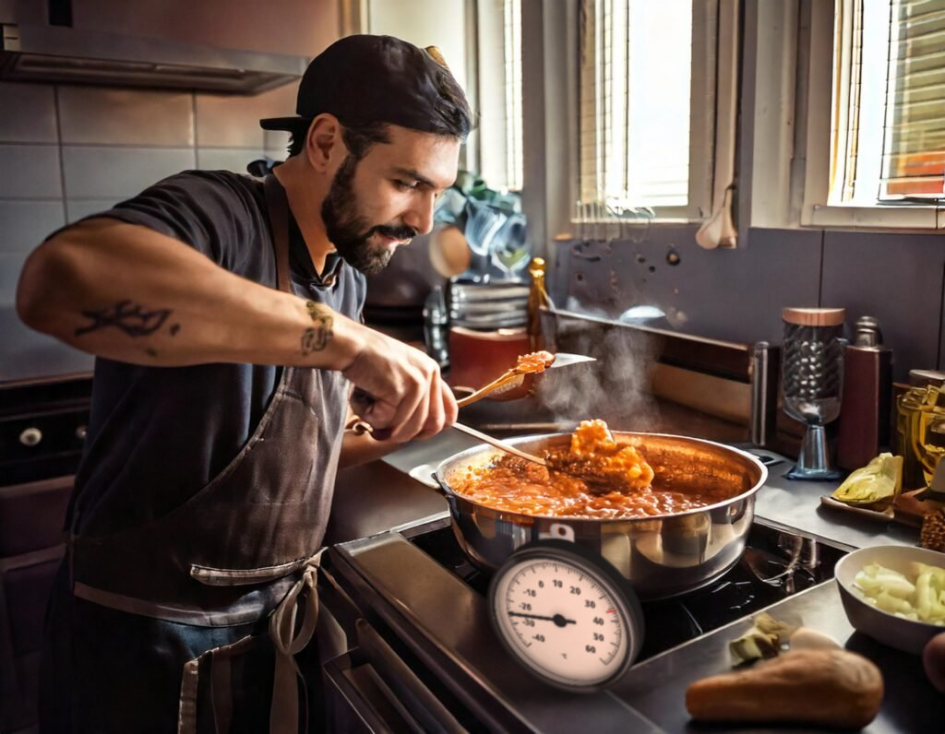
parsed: -25 °C
